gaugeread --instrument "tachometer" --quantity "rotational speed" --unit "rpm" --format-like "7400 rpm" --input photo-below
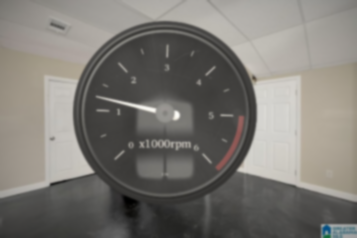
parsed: 1250 rpm
